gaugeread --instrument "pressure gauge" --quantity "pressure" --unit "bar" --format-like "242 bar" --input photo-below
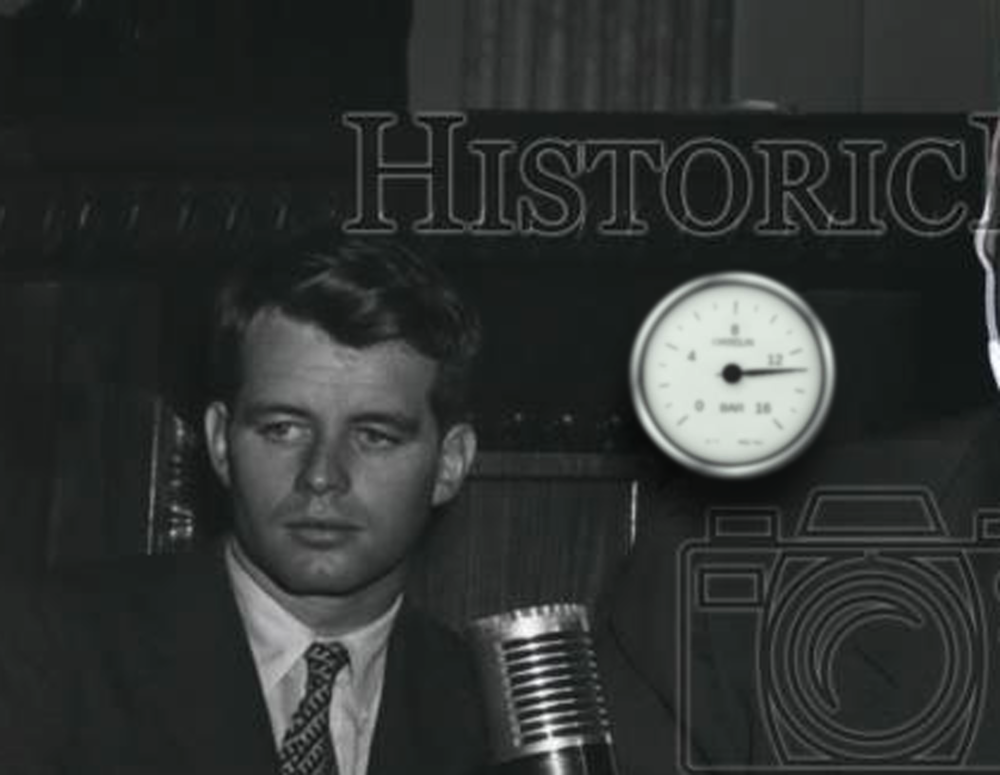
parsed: 13 bar
